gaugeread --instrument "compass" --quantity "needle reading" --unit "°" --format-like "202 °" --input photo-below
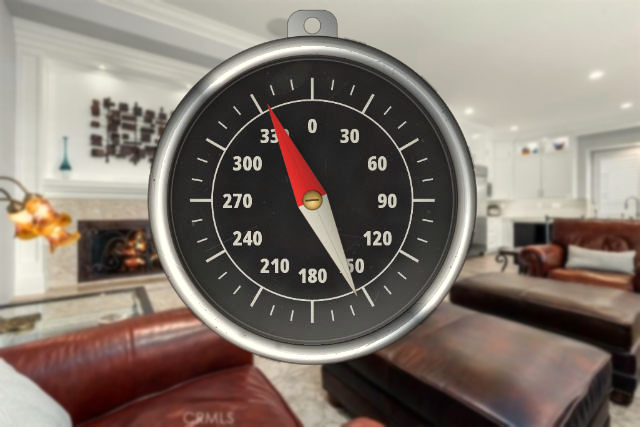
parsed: 335 °
